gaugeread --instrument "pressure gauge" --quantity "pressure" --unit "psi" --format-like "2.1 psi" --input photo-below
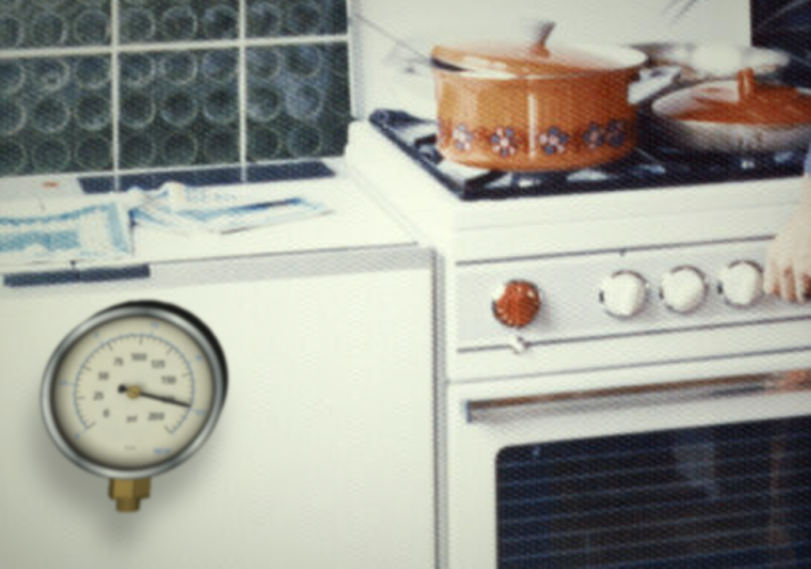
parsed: 175 psi
